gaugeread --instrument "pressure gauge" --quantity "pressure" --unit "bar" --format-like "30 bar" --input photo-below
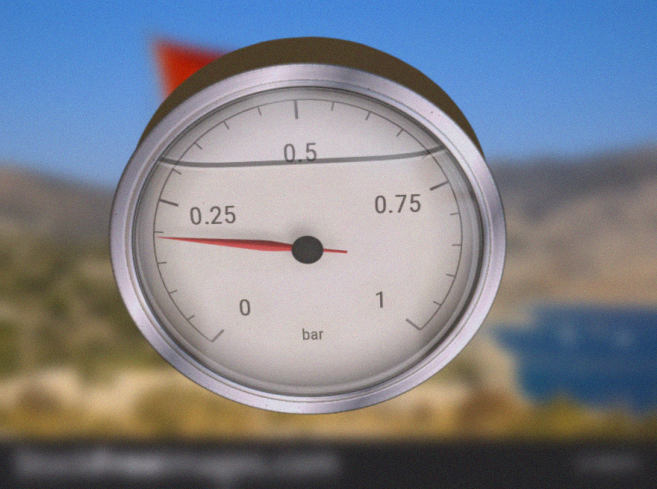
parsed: 0.2 bar
